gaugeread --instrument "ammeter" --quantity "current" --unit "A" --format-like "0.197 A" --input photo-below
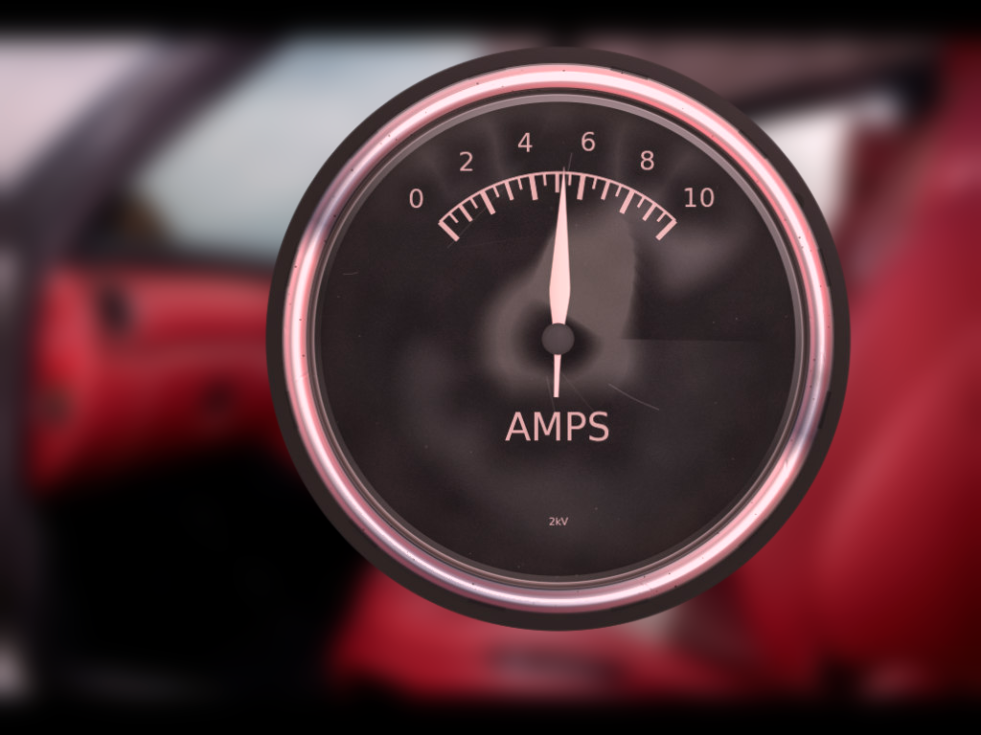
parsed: 5.25 A
